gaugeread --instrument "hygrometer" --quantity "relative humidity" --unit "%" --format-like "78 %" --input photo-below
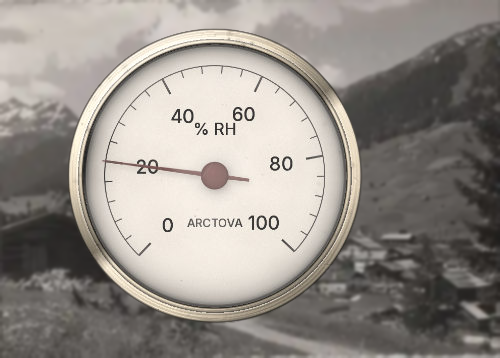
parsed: 20 %
